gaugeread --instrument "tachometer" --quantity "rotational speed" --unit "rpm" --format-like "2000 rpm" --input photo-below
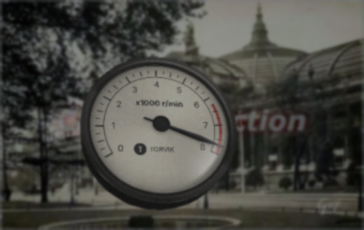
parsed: 7750 rpm
